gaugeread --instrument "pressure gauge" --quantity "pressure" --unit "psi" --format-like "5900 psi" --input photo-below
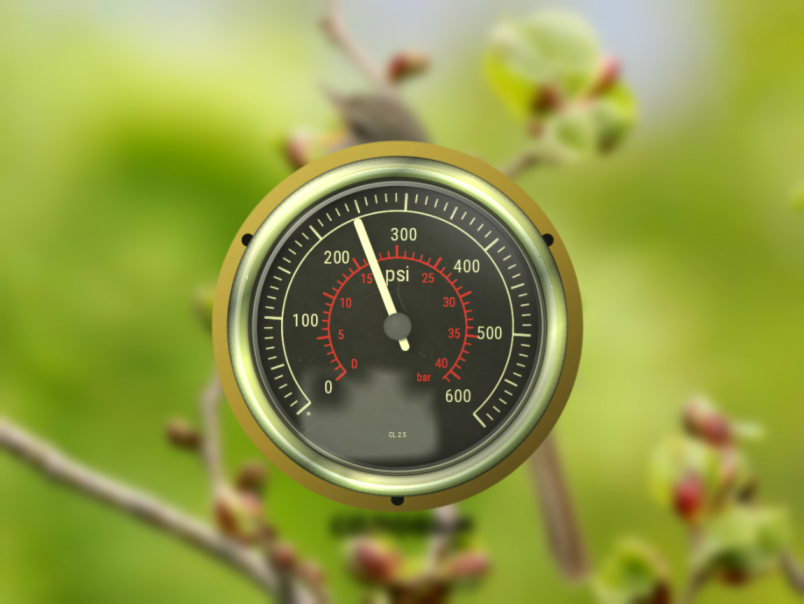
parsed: 245 psi
